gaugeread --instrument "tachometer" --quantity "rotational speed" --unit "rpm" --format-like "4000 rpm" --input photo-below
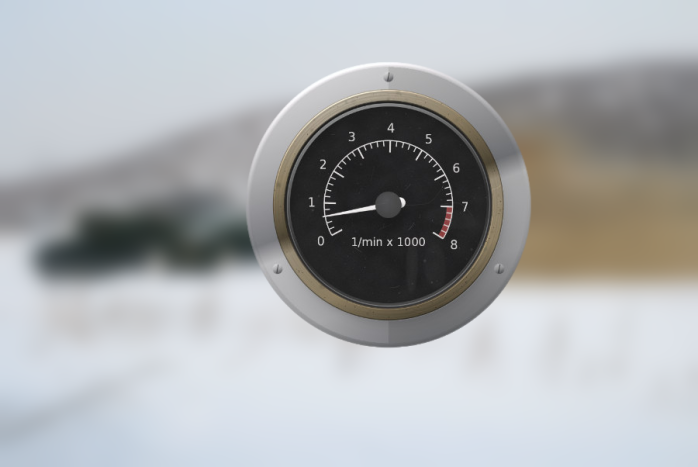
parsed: 600 rpm
